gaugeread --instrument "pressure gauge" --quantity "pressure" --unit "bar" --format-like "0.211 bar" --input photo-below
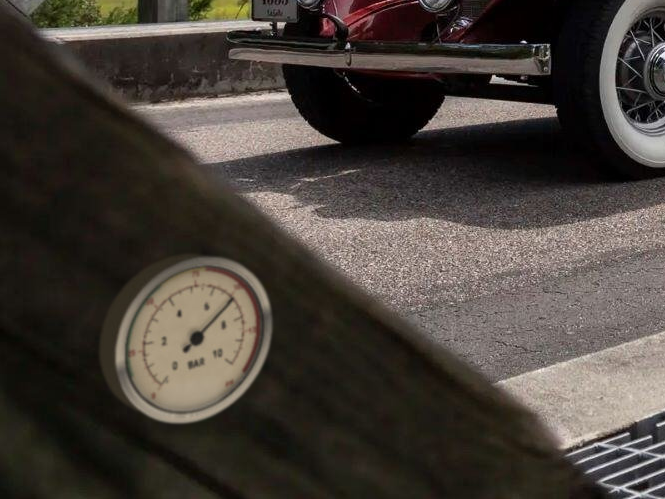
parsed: 7 bar
